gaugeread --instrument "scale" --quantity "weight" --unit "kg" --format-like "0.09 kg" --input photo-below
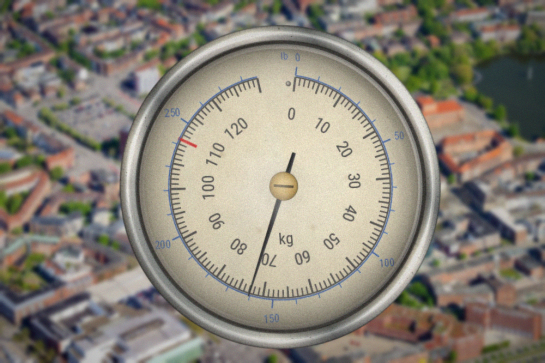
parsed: 73 kg
